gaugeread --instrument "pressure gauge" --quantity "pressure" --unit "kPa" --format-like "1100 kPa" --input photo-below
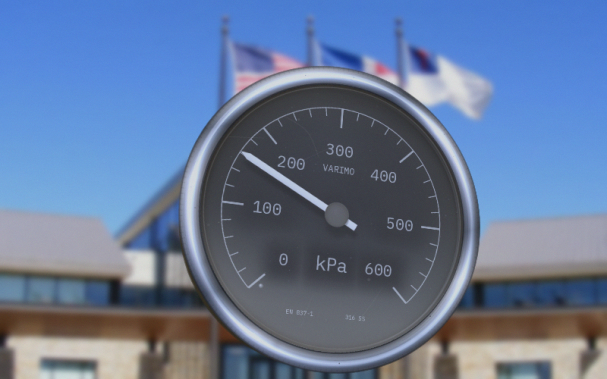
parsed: 160 kPa
